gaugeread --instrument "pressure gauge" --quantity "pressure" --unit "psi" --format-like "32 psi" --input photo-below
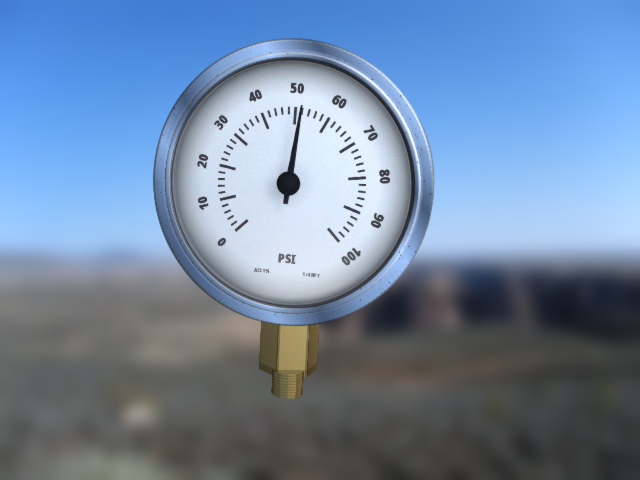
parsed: 52 psi
